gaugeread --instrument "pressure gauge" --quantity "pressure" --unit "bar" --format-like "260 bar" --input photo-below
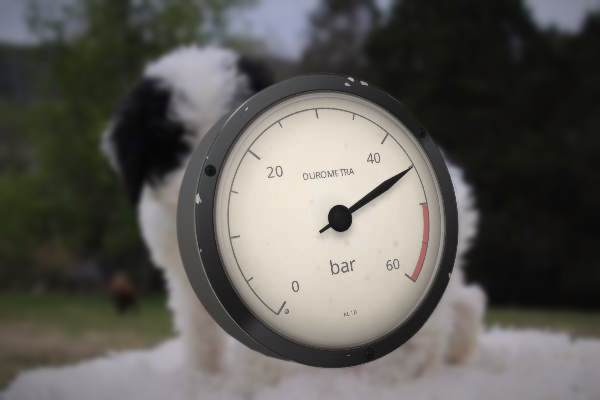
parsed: 45 bar
